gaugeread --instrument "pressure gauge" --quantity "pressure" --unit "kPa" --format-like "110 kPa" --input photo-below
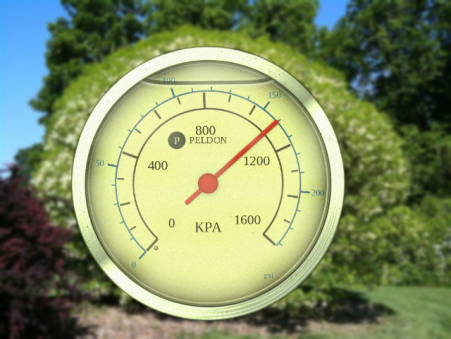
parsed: 1100 kPa
